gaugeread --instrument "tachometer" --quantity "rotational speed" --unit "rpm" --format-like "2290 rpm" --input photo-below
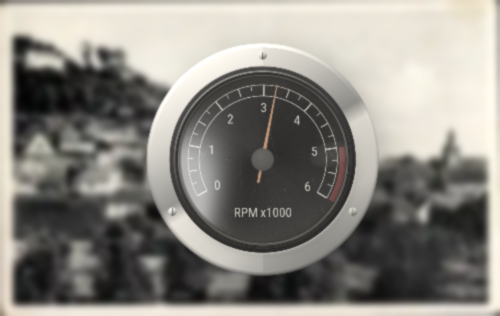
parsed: 3250 rpm
